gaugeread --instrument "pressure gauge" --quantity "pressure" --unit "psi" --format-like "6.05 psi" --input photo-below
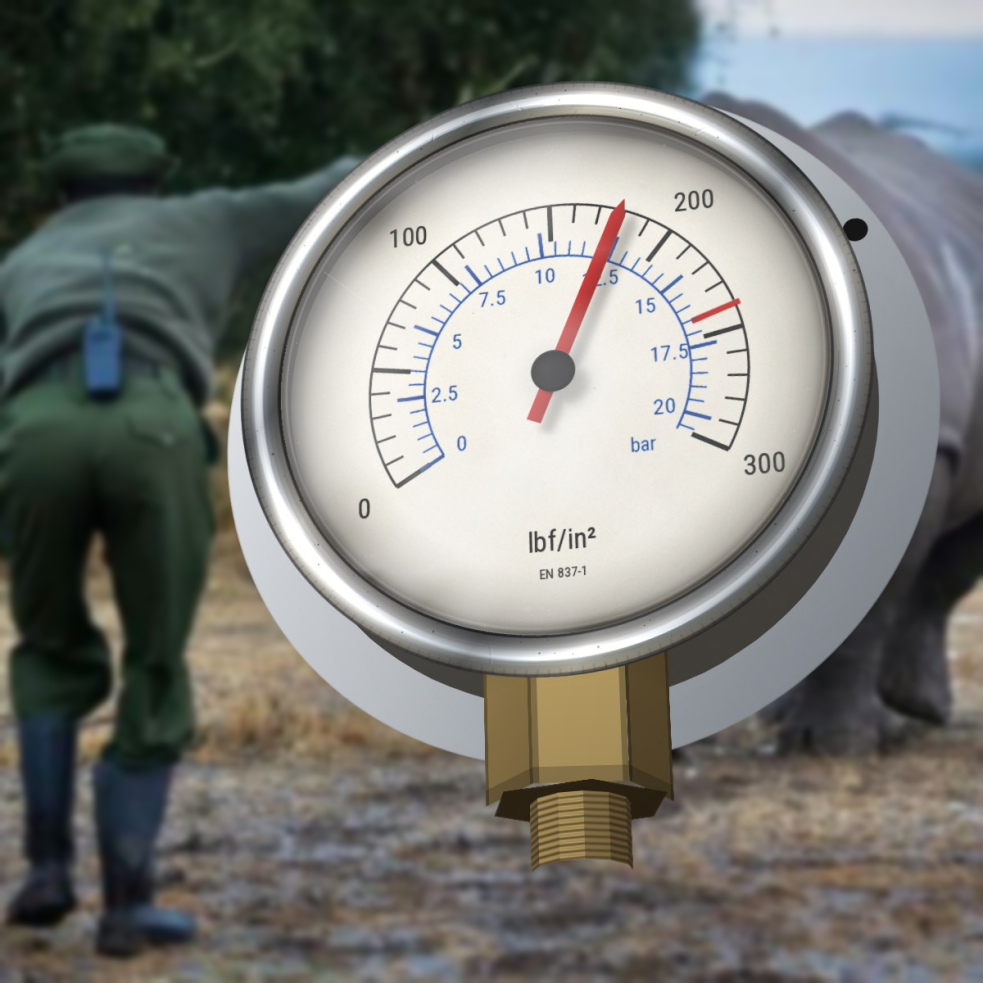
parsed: 180 psi
